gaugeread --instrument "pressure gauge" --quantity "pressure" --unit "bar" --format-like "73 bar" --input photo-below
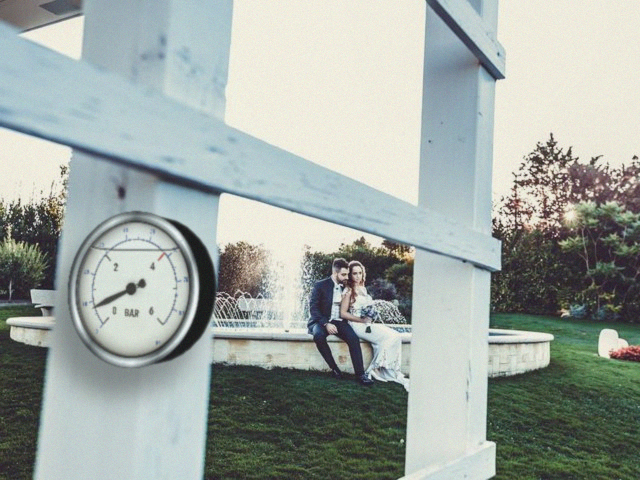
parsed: 0.5 bar
